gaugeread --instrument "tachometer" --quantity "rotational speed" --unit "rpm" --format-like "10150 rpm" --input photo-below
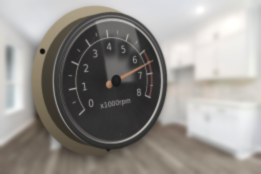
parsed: 6500 rpm
